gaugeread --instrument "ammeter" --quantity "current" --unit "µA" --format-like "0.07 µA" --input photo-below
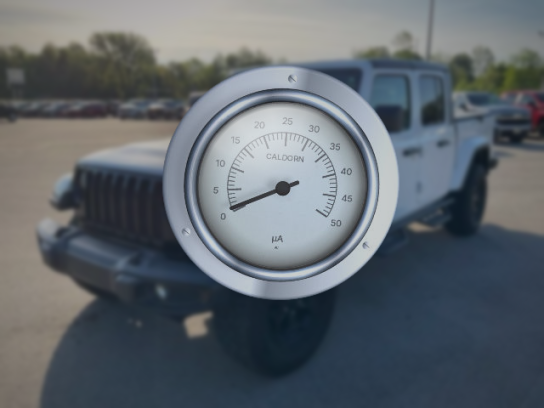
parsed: 1 µA
